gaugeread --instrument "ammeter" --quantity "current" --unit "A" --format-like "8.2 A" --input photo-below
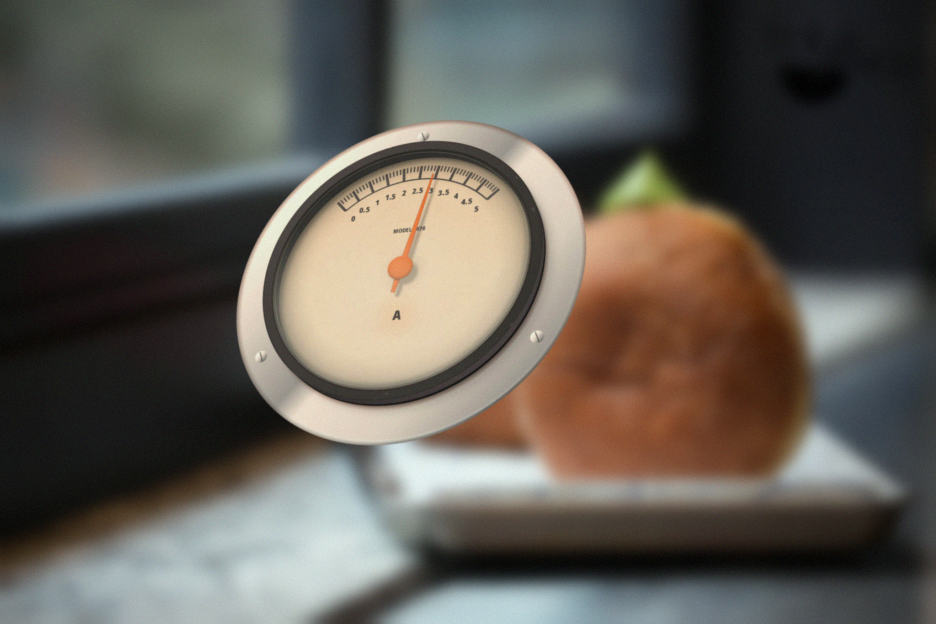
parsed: 3 A
